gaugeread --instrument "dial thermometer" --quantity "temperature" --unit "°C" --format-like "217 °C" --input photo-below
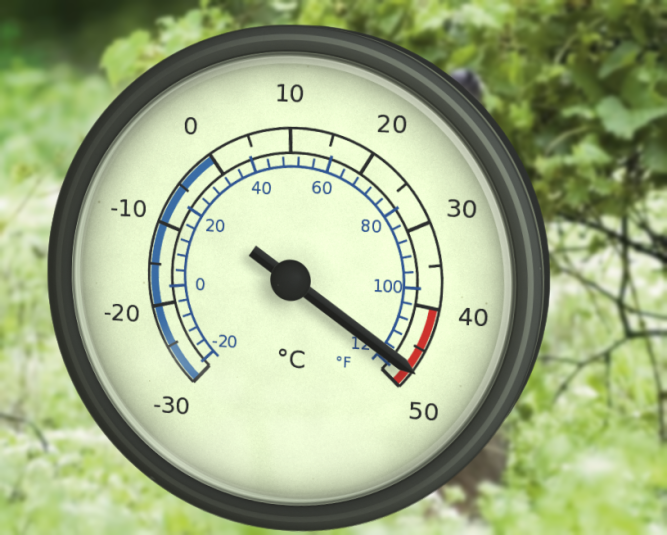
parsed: 47.5 °C
